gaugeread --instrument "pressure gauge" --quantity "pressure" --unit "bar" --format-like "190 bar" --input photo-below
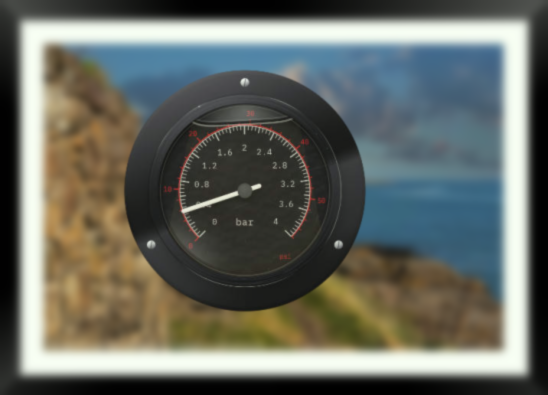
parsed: 0.4 bar
